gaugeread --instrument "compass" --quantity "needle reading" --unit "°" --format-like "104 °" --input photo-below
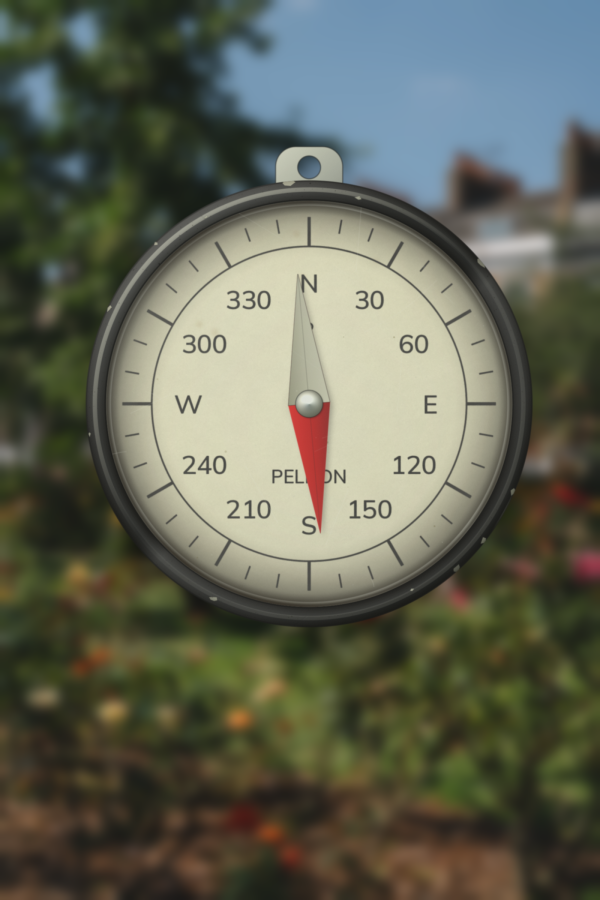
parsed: 175 °
